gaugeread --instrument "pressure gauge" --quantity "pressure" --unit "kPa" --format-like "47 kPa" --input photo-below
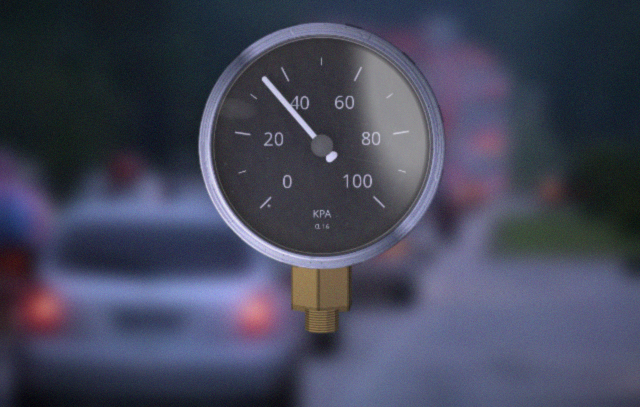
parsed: 35 kPa
